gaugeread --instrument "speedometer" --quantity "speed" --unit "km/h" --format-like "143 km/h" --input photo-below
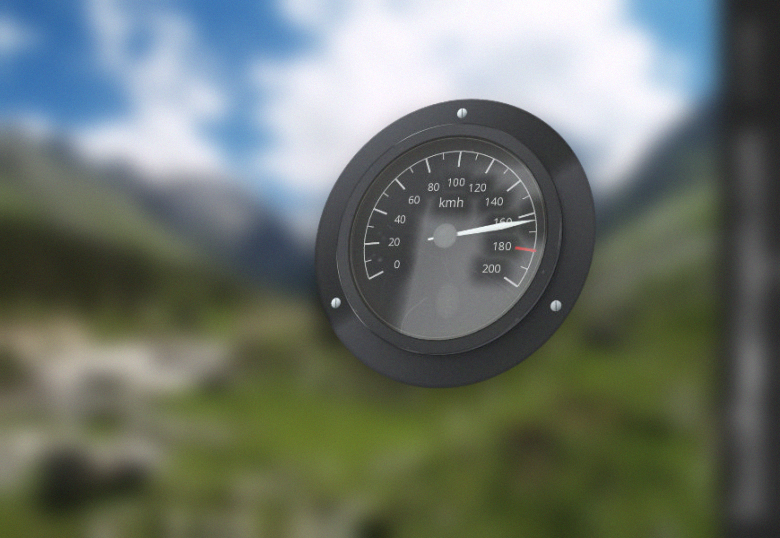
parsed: 165 km/h
